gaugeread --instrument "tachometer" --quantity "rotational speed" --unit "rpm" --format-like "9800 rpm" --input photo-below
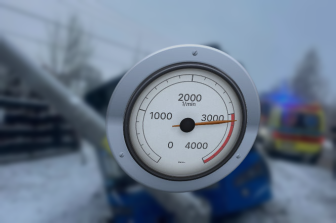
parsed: 3100 rpm
